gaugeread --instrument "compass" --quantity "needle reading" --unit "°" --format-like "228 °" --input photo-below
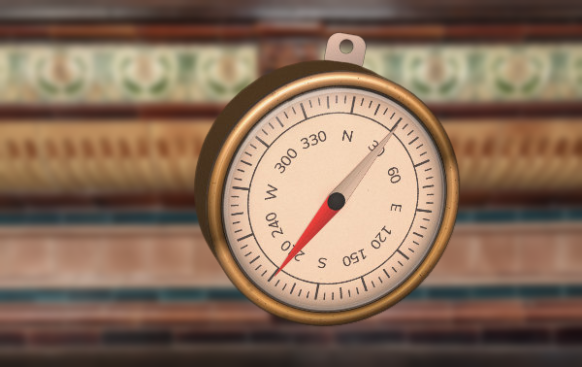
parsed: 210 °
